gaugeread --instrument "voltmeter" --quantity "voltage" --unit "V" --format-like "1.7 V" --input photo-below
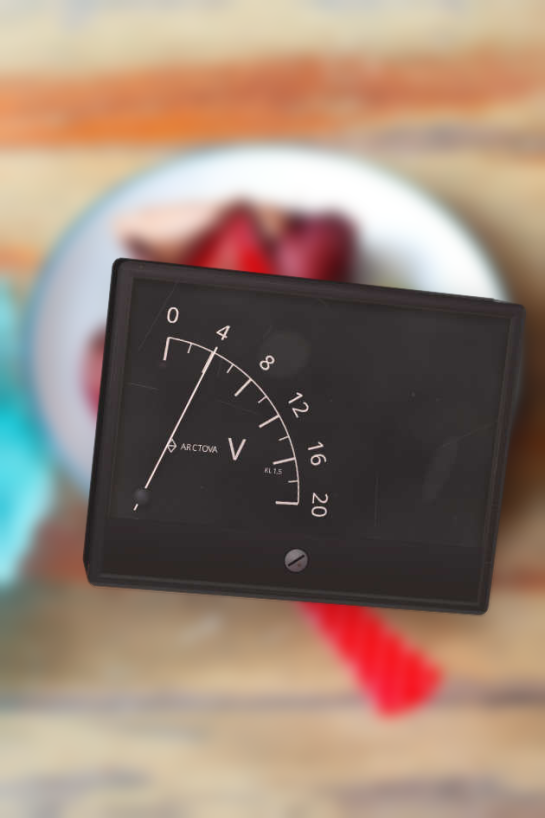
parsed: 4 V
